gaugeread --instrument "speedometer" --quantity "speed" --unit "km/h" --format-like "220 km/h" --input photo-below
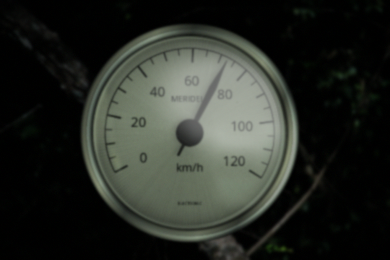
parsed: 72.5 km/h
